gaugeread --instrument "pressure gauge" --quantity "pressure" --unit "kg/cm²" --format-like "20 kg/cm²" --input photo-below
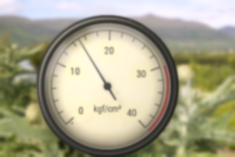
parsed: 15 kg/cm²
